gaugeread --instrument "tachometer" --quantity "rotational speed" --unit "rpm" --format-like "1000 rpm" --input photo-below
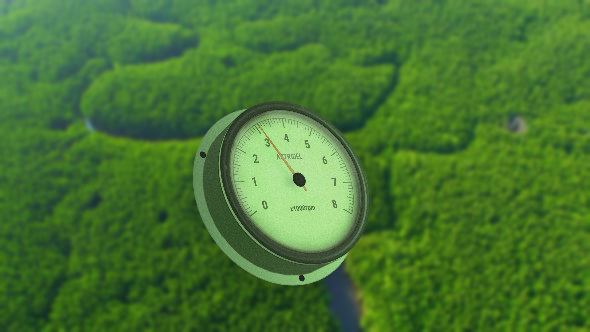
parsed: 3000 rpm
